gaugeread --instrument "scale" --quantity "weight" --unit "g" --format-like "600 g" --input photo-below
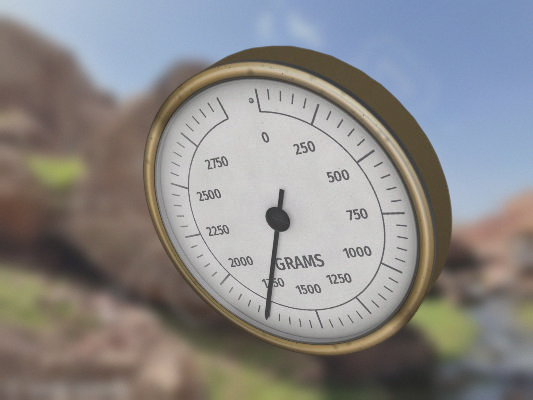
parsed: 1750 g
